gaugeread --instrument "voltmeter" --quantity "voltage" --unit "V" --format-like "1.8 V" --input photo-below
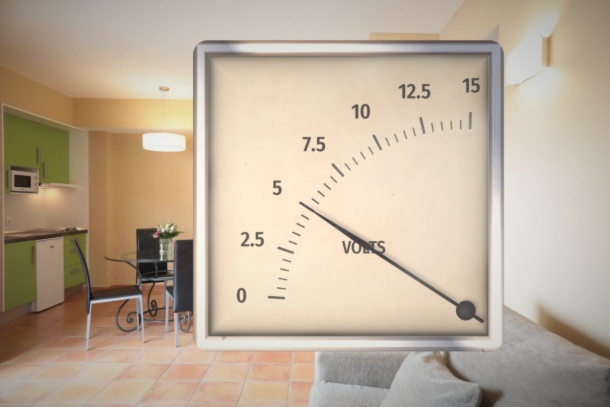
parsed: 5 V
